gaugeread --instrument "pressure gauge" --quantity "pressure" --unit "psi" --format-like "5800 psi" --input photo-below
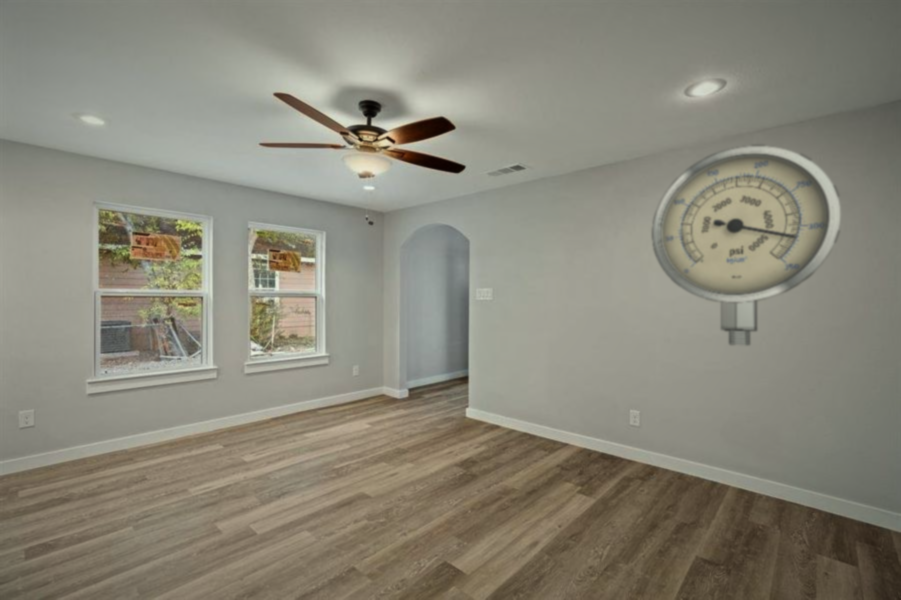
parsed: 4500 psi
